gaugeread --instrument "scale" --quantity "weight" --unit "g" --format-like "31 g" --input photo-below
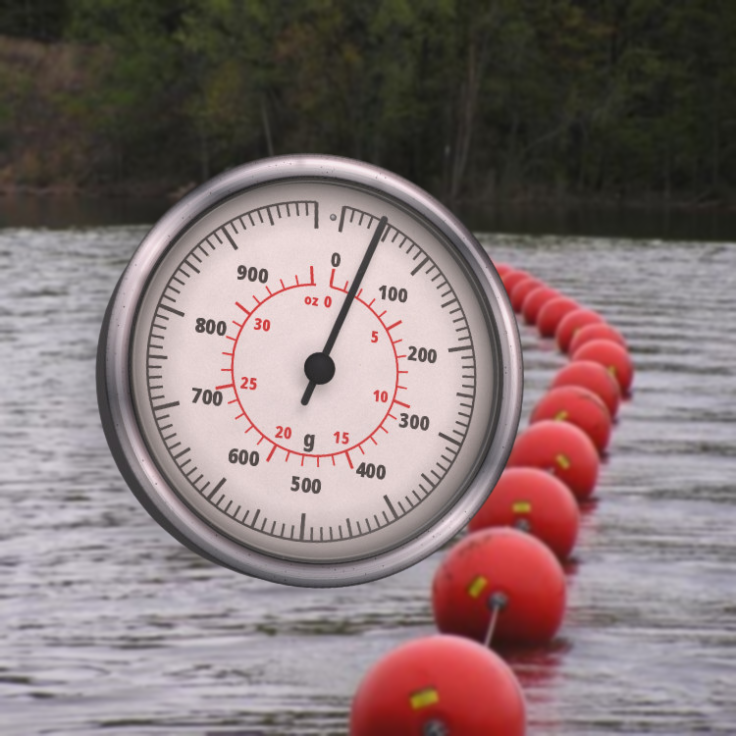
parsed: 40 g
